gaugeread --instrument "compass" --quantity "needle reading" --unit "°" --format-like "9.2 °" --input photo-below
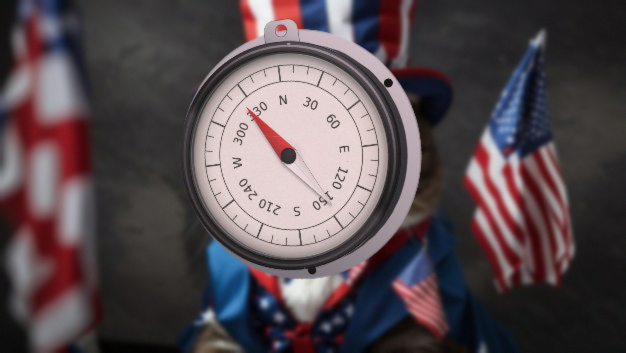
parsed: 325 °
